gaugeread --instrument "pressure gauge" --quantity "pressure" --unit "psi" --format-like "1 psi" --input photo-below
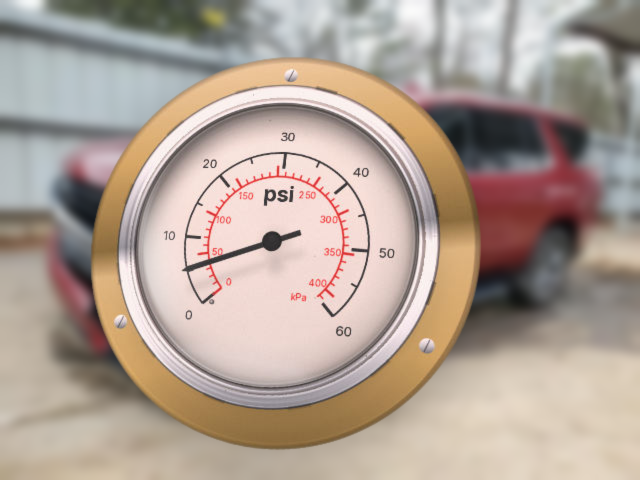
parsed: 5 psi
